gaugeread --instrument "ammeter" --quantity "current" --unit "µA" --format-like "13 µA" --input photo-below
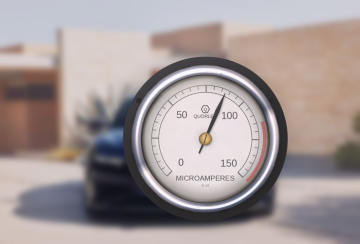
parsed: 87.5 µA
